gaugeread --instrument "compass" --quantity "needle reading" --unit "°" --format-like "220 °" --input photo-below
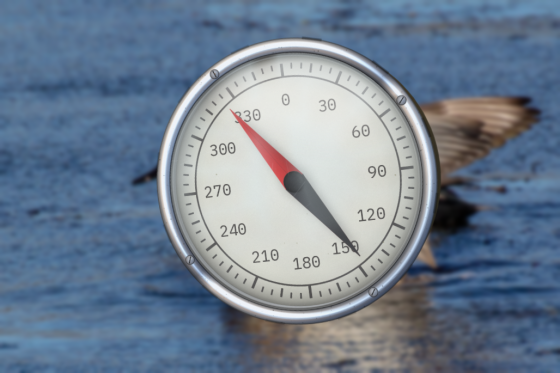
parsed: 325 °
